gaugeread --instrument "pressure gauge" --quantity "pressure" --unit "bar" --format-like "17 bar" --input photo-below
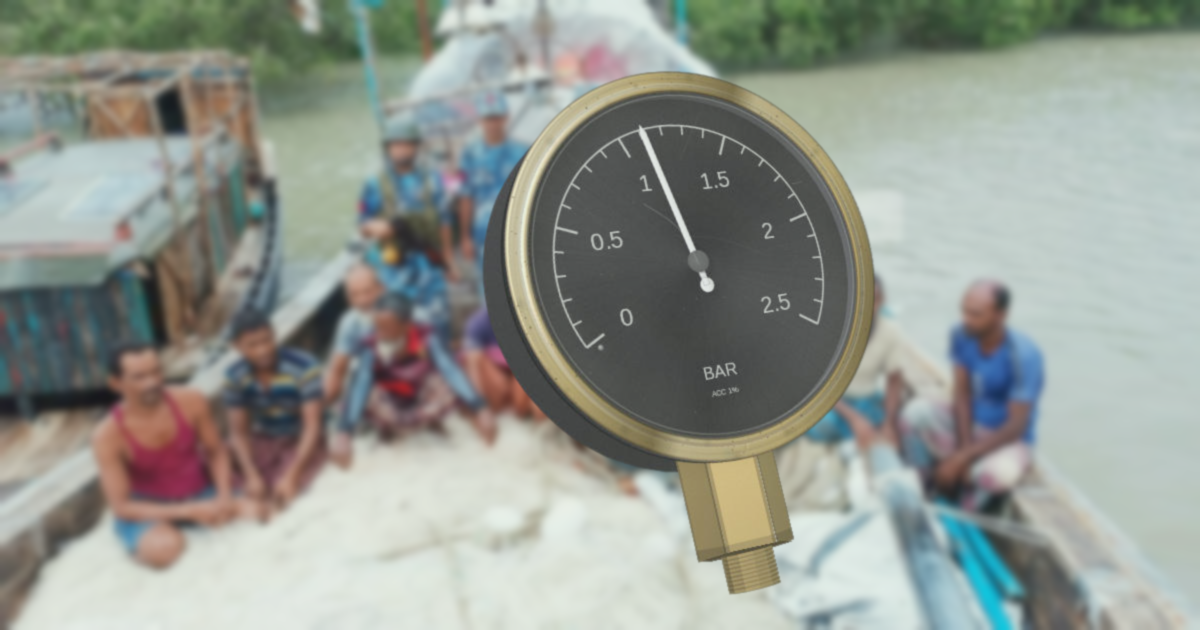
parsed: 1.1 bar
